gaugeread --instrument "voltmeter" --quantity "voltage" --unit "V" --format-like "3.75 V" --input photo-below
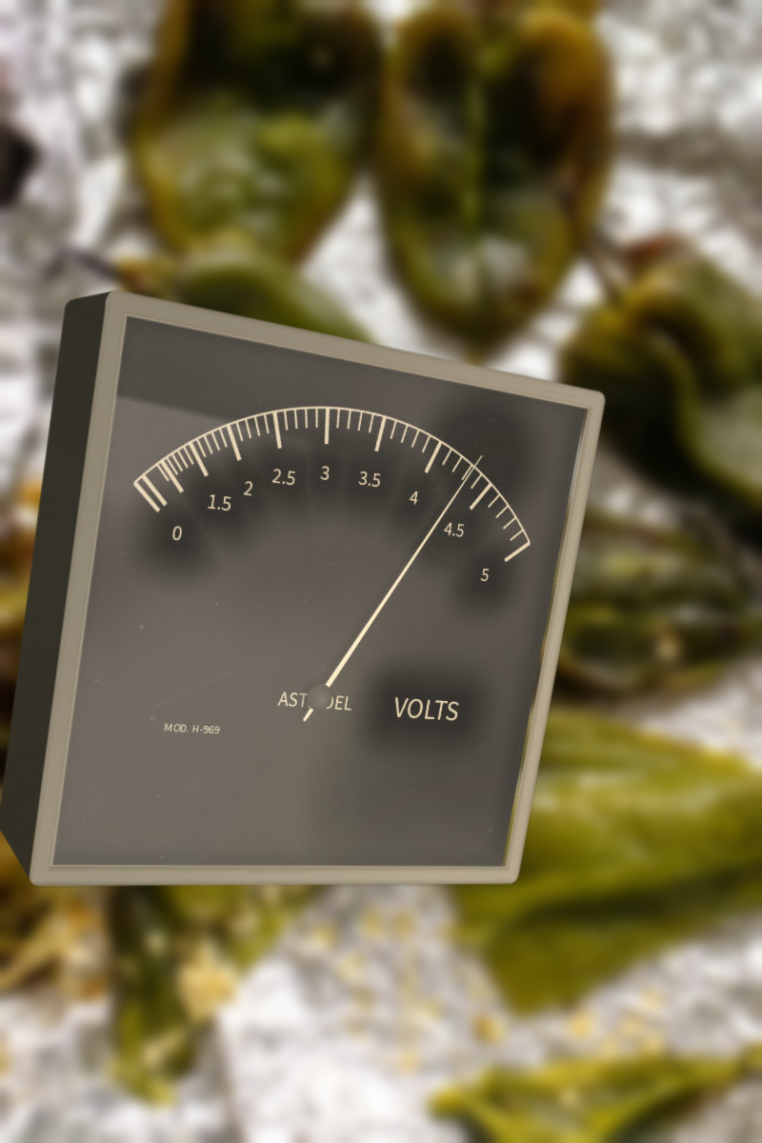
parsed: 4.3 V
